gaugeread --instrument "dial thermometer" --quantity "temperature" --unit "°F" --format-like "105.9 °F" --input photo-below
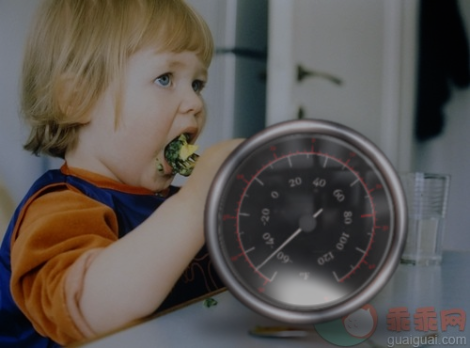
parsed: -50 °F
